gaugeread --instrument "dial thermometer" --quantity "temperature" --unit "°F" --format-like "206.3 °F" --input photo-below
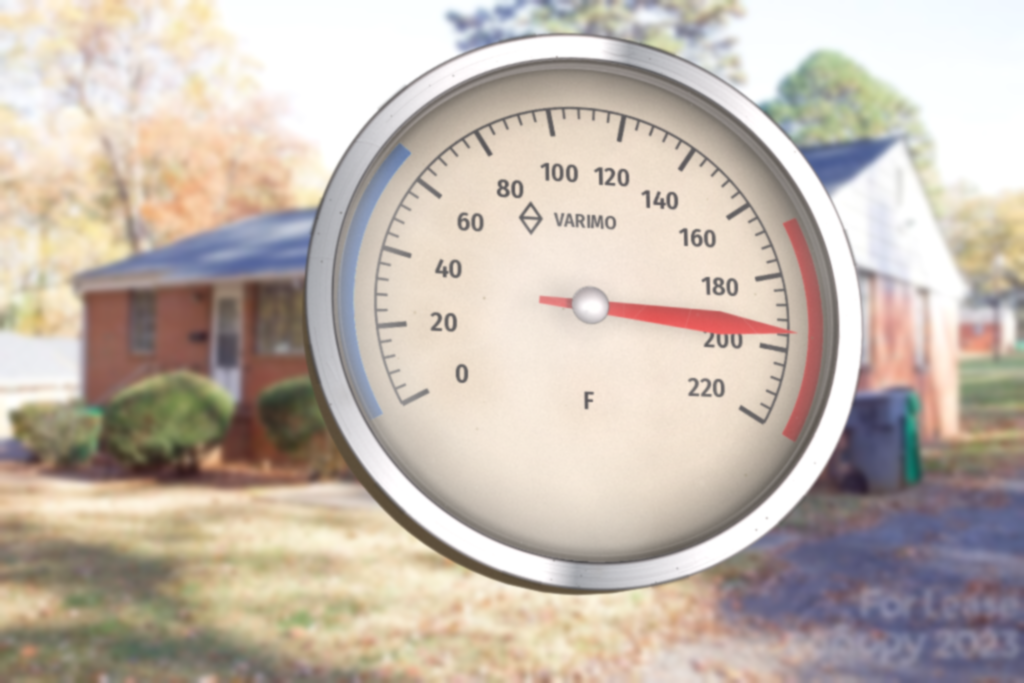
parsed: 196 °F
